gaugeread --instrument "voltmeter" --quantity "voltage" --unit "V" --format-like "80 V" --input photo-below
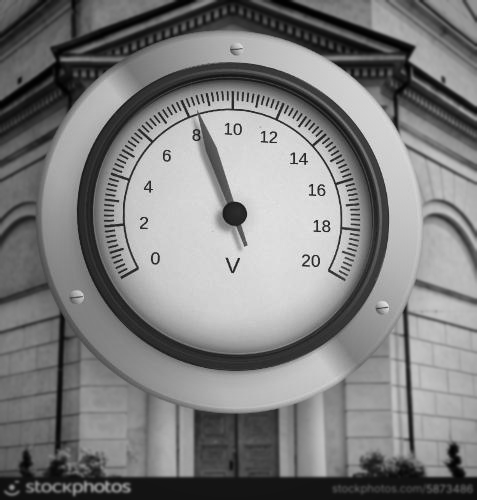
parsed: 8.4 V
